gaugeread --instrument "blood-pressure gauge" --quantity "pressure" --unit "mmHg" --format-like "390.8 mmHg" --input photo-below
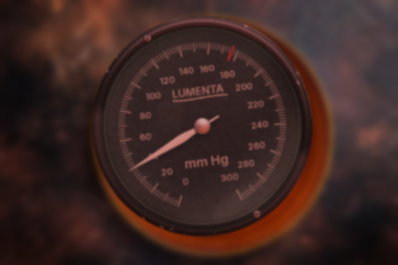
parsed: 40 mmHg
